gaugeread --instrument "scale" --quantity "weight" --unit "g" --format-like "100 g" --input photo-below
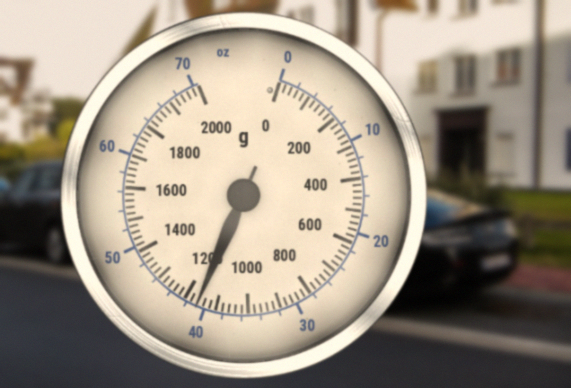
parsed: 1160 g
